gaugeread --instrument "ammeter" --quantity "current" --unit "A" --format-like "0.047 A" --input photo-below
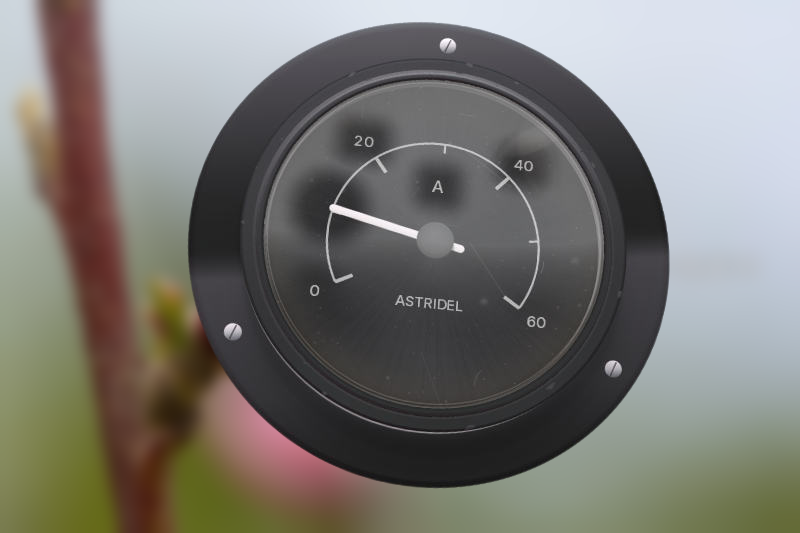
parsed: 10 A
